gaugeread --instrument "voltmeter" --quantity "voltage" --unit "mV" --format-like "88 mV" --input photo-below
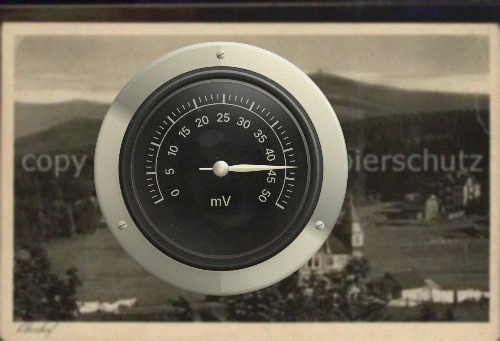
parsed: 43 mV
